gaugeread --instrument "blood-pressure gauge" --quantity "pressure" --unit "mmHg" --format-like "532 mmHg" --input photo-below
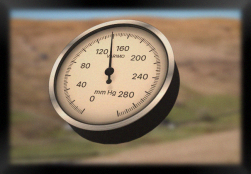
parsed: 140 mmHg
